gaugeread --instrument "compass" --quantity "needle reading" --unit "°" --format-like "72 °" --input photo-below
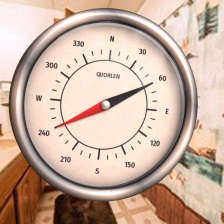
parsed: 240 °
